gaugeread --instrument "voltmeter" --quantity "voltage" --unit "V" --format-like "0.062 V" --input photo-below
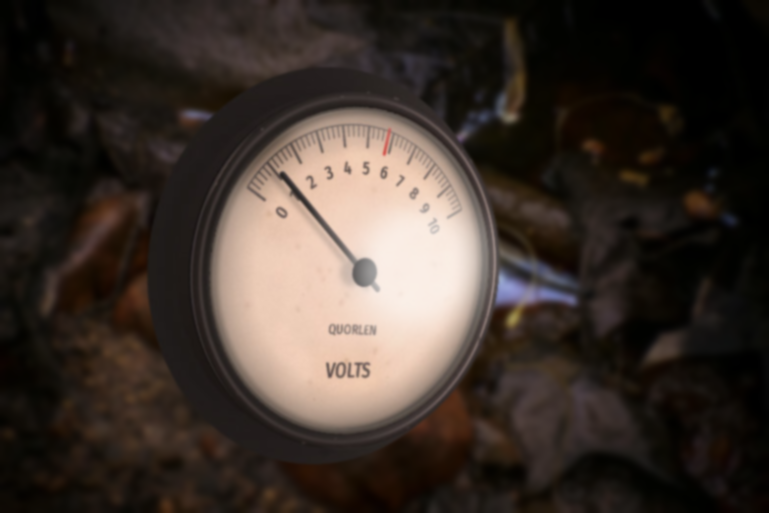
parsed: 1 V
